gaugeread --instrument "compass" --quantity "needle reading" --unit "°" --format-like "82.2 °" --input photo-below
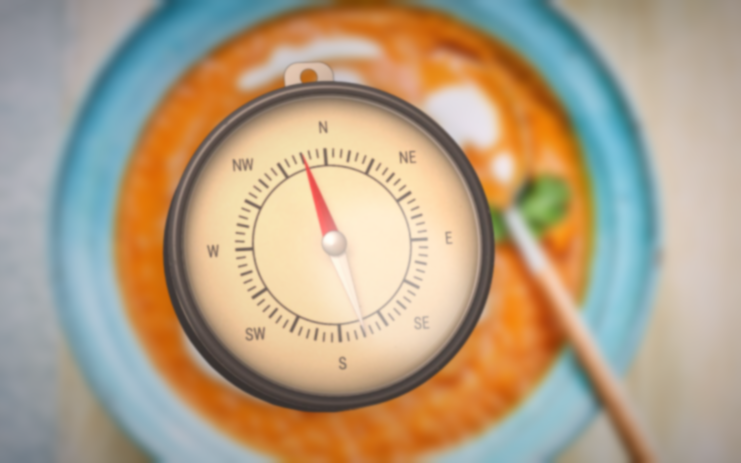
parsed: 345 °
